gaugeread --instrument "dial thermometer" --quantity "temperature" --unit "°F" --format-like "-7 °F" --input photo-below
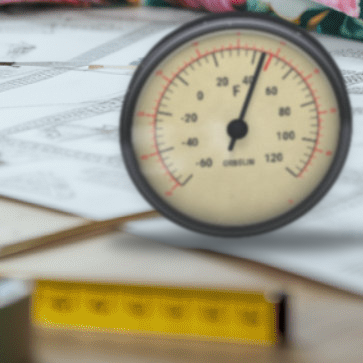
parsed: 44 °F
